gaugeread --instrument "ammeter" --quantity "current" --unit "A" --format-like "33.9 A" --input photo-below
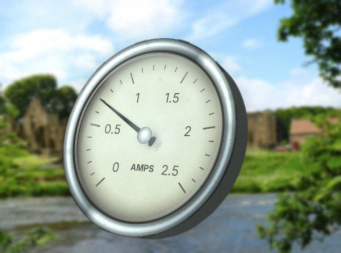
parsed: 0.7 A
